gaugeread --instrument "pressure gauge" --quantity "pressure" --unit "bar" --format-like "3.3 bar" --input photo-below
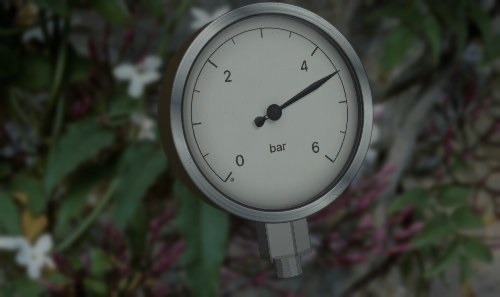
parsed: 4.5 bar
